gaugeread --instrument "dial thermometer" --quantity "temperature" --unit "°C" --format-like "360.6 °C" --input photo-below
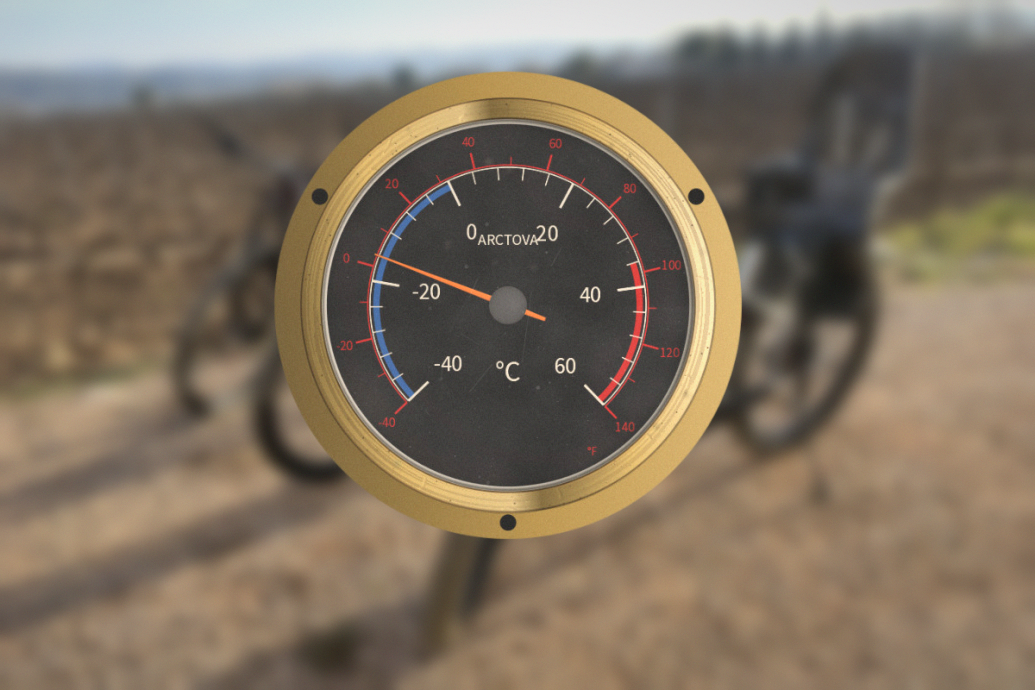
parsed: -16 °C
